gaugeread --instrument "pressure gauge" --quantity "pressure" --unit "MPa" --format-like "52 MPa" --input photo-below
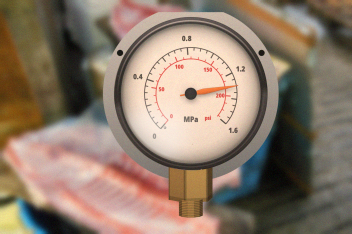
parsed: 1.3 MPa
